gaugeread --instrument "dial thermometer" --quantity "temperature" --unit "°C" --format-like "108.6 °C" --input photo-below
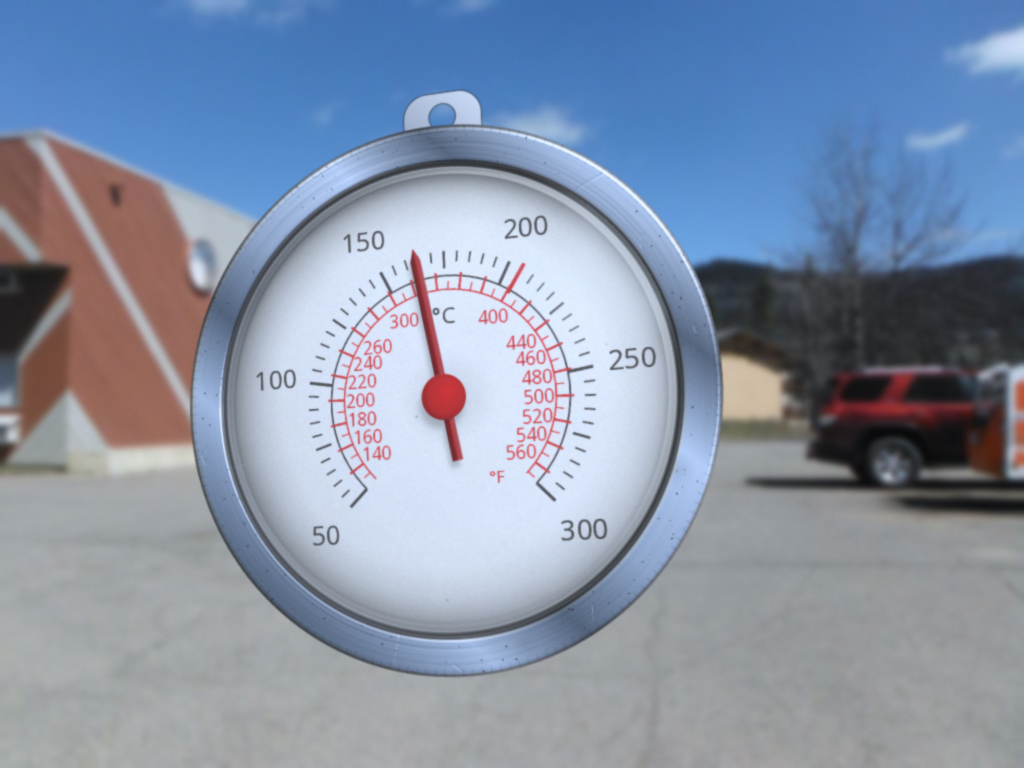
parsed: 165 °C
